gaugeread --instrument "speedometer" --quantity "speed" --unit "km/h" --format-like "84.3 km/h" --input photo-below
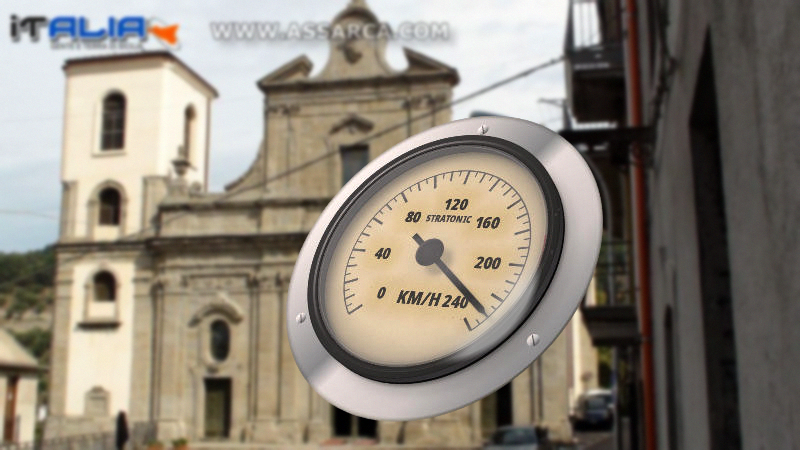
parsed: 230 km/h
